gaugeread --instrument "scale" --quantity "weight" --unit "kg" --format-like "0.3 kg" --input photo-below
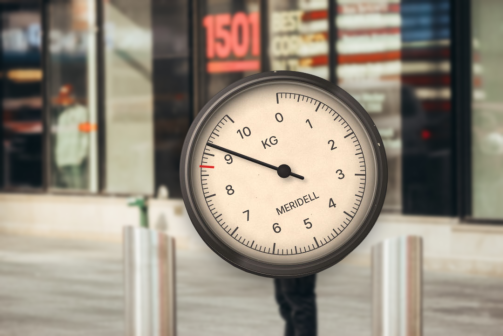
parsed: 9.2 kg
